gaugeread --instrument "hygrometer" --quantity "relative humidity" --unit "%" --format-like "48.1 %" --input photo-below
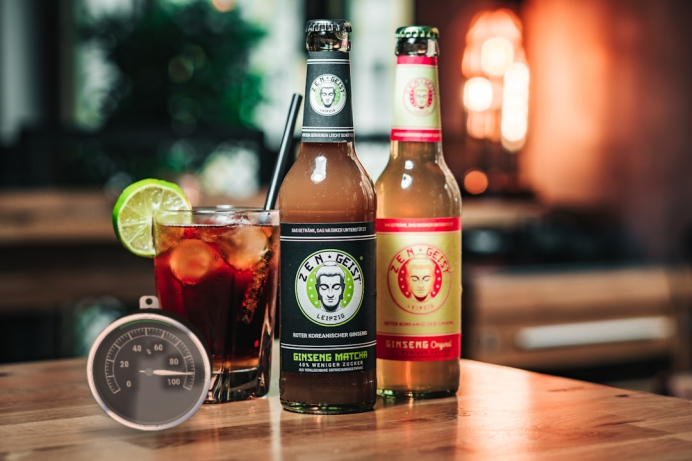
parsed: 90 %
